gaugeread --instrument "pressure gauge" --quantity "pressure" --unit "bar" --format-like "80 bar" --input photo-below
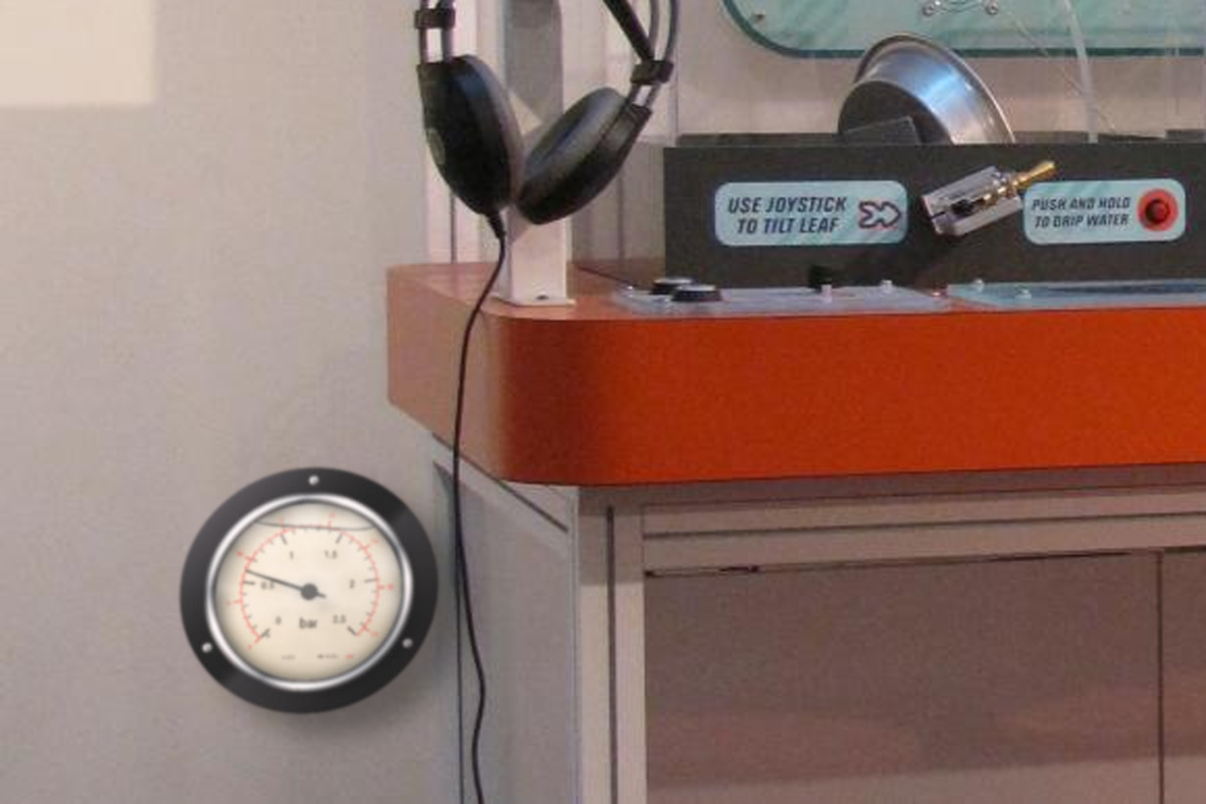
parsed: 0.6 bar
